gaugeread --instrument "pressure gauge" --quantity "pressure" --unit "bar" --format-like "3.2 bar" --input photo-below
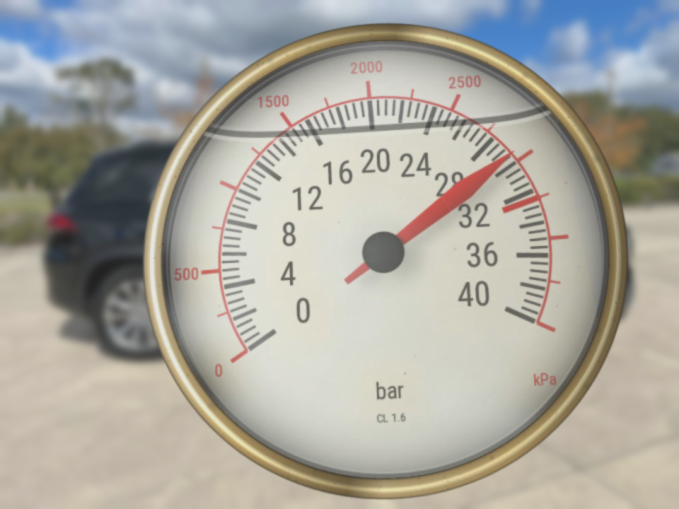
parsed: 29.5 bar
